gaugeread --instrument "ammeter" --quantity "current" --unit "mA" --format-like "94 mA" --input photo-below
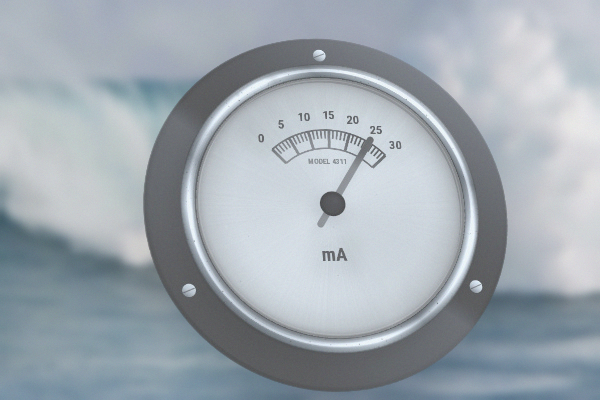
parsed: 25 mA
